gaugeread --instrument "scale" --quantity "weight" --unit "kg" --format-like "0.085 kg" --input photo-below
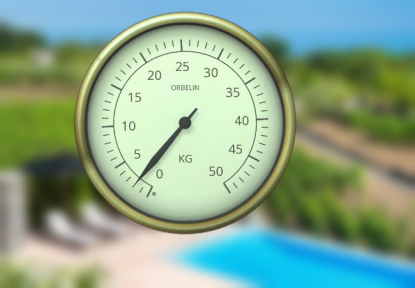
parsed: 2 kg
